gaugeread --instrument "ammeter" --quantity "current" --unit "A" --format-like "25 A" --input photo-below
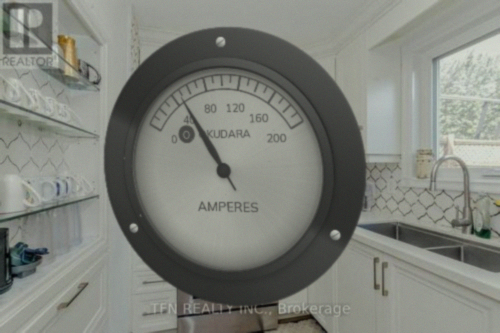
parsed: 50 A
